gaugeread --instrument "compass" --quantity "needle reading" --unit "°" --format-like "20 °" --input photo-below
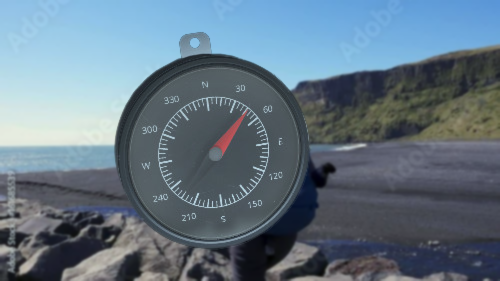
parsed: 45 °
